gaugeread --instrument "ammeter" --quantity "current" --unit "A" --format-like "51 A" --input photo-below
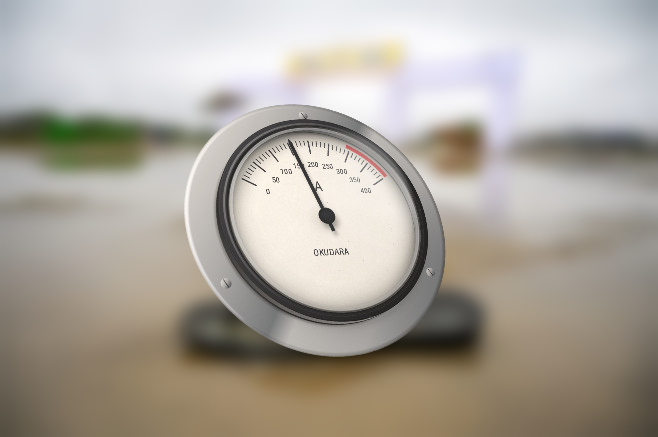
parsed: 150 A
